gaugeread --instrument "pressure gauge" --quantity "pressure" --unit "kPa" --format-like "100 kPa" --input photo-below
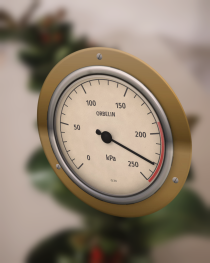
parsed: 230 kPa
